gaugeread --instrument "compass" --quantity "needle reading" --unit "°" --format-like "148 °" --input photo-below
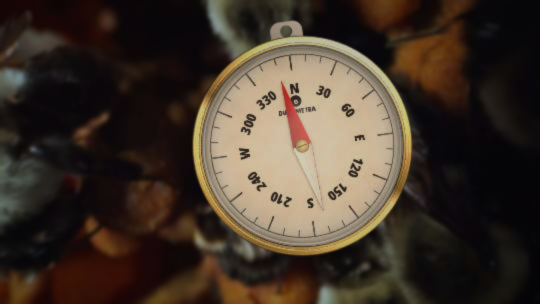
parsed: 350 °
